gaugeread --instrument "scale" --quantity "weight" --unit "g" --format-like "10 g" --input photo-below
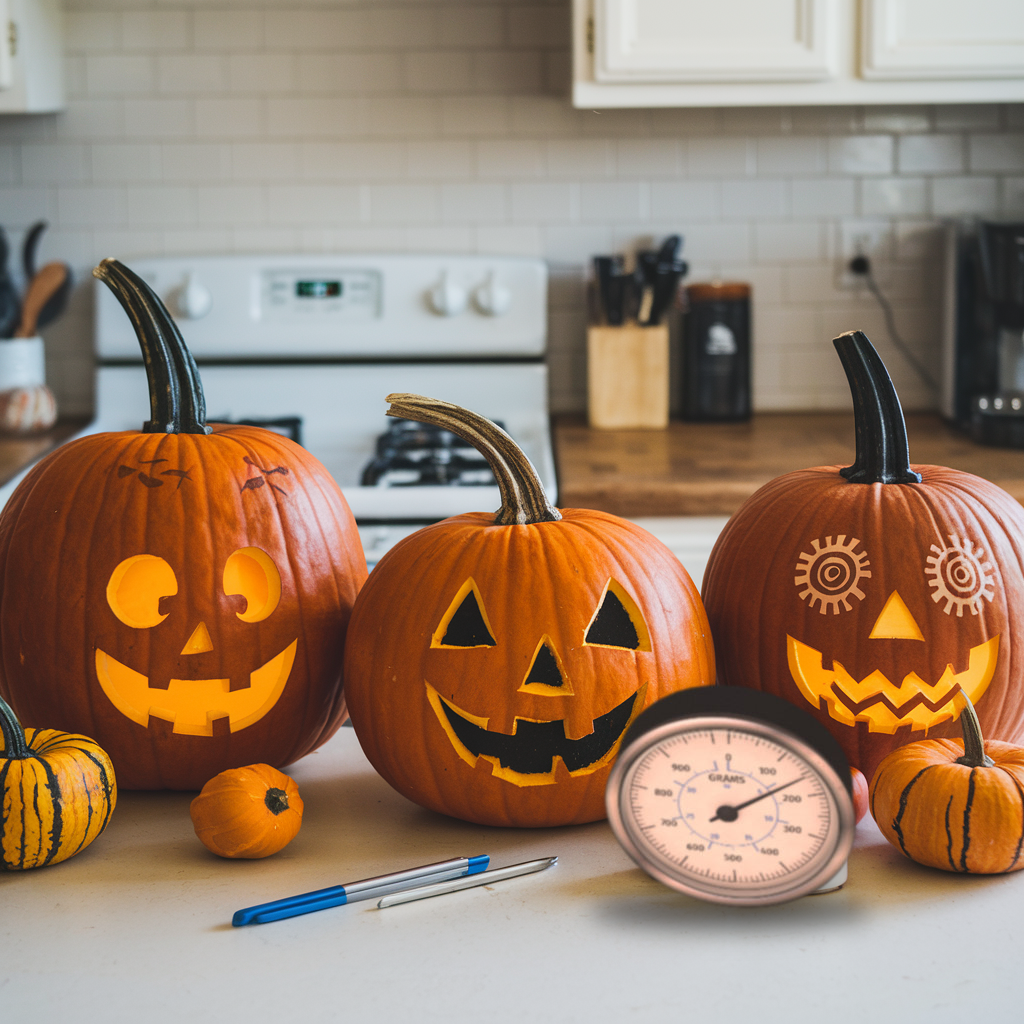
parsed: 150 g
